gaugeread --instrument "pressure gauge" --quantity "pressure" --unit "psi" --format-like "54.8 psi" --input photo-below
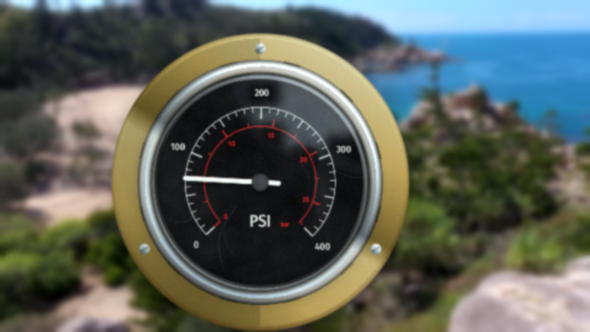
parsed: 70 psi
